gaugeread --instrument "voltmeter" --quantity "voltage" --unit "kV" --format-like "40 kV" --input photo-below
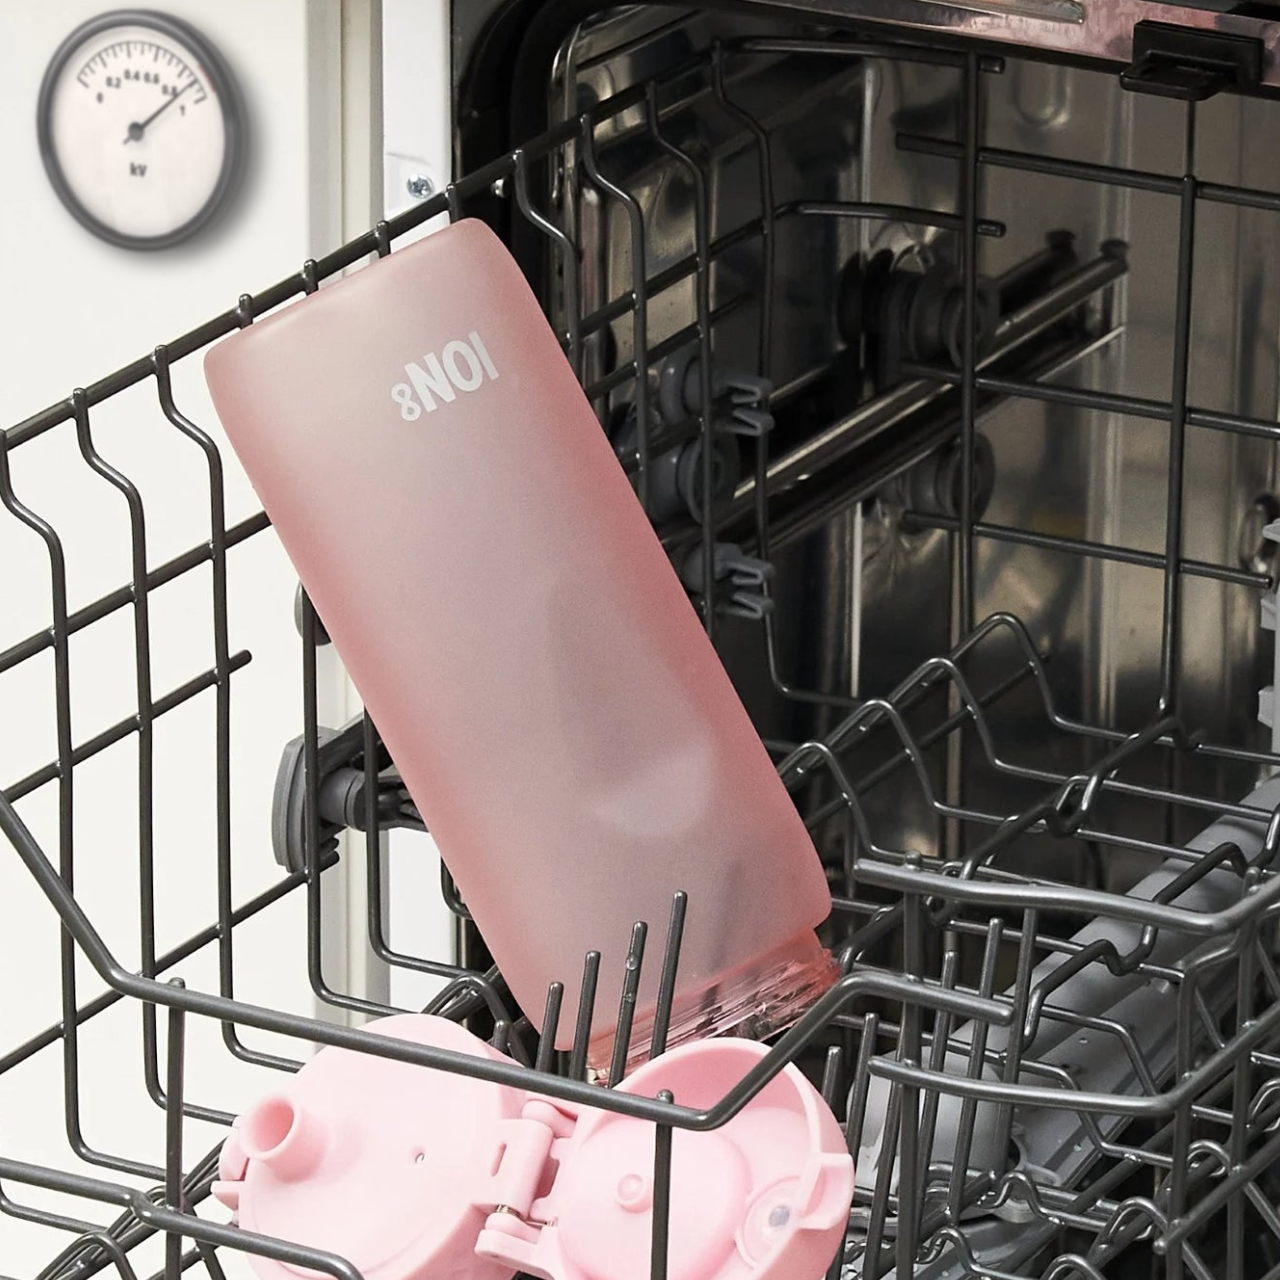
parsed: 0.9 kV
